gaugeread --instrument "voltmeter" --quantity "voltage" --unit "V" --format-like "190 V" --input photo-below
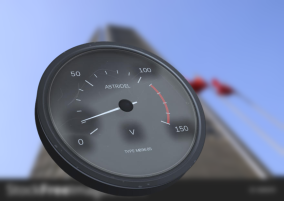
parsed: 10 V
